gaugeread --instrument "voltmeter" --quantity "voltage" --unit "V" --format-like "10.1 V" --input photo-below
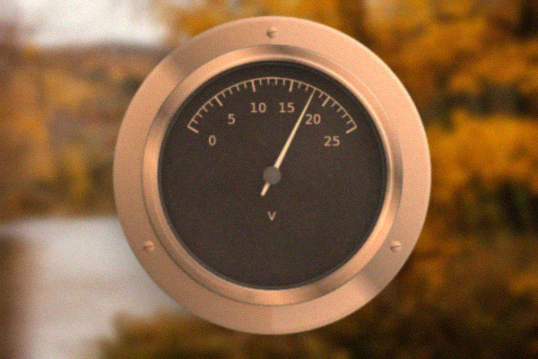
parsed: 18 V
